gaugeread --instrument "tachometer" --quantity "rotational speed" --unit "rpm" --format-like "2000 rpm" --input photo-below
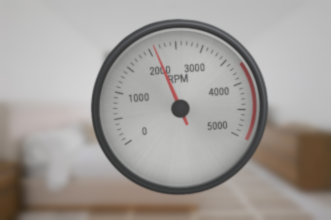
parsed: 2100 rpm
